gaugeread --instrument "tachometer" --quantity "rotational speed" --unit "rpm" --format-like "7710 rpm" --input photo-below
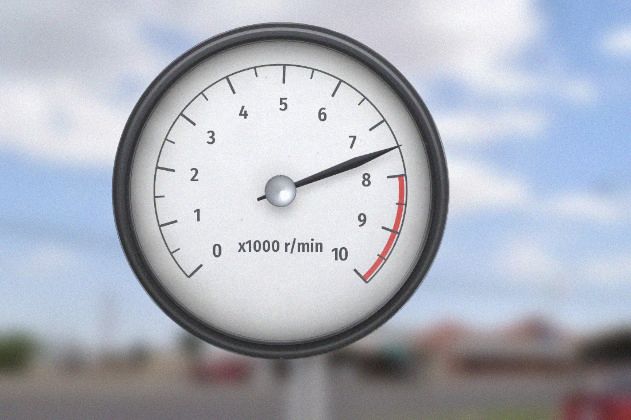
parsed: 7500 rpm
